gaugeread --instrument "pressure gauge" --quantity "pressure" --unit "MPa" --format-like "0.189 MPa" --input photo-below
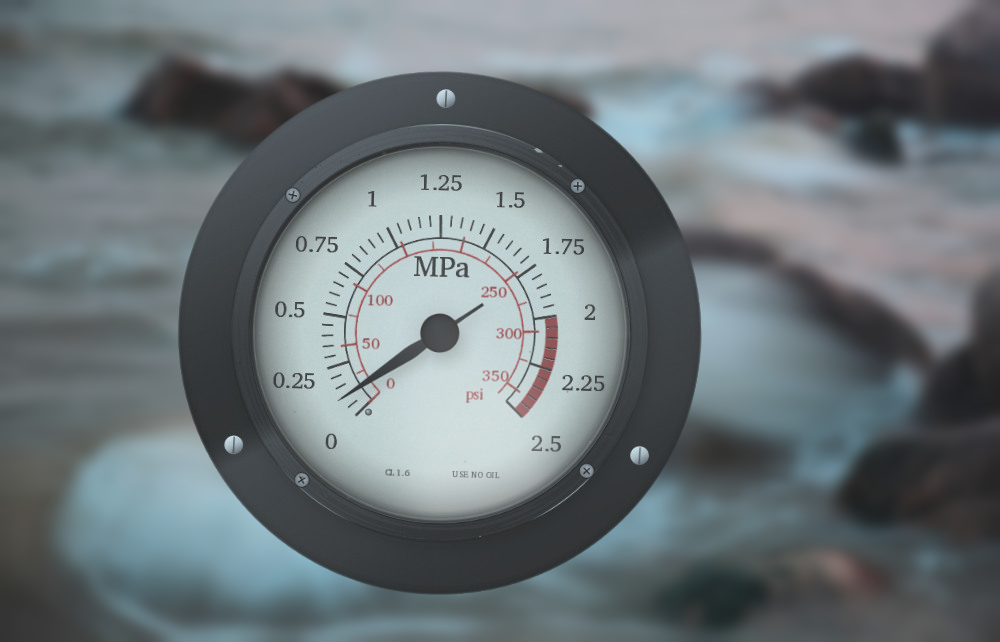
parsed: 0.1 MPa
